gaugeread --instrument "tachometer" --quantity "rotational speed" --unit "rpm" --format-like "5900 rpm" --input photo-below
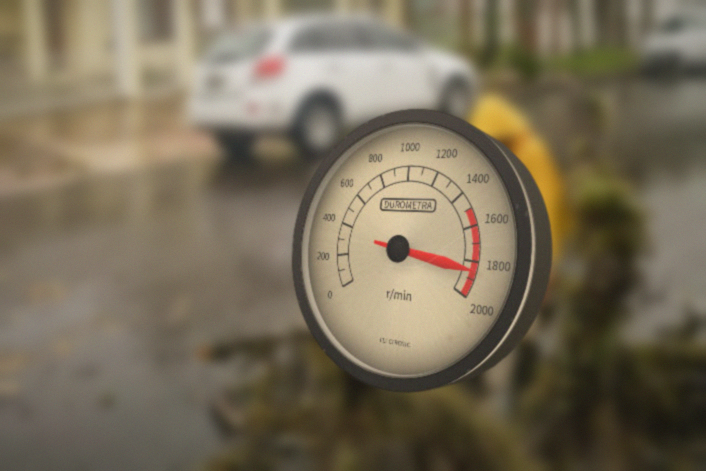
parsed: 1850 rpm
